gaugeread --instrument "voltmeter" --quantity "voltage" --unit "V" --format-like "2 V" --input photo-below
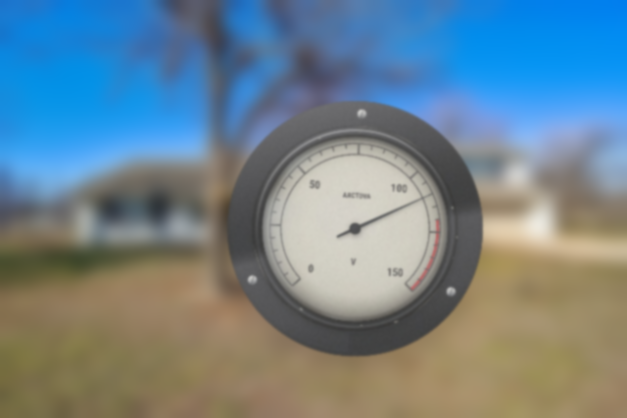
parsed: 110 V
